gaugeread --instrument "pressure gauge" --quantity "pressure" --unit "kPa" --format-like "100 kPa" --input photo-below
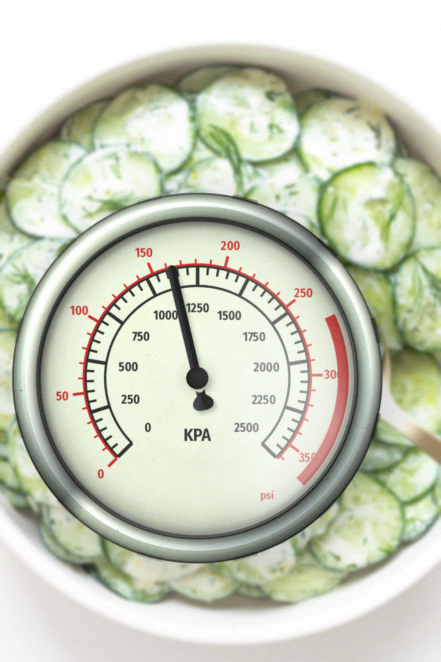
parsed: 1125 kPa
